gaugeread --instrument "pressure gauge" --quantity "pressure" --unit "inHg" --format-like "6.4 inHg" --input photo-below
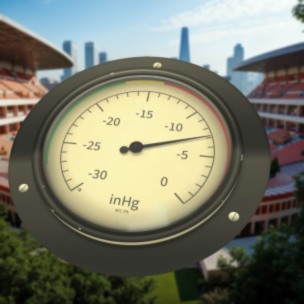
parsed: -7 inHg
